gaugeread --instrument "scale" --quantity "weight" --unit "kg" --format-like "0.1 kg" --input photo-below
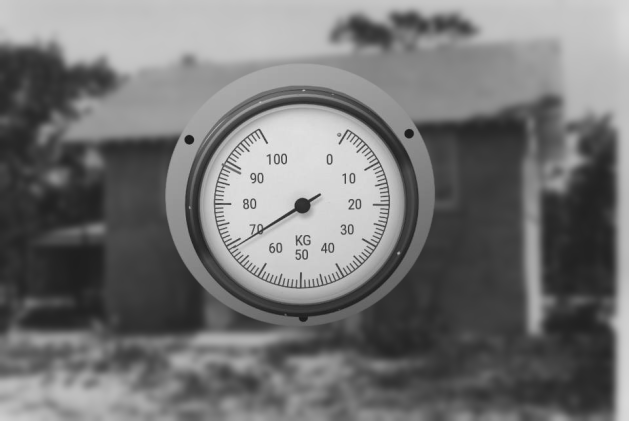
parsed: 69 kg
